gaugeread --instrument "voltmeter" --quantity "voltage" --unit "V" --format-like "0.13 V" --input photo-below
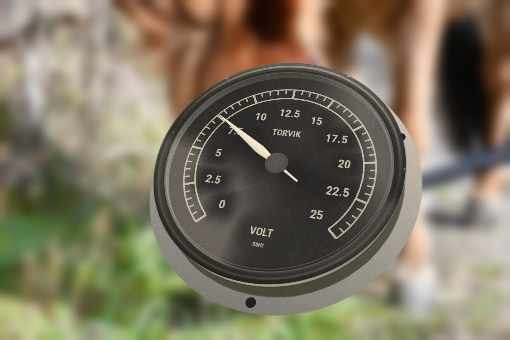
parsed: 7.5 V
